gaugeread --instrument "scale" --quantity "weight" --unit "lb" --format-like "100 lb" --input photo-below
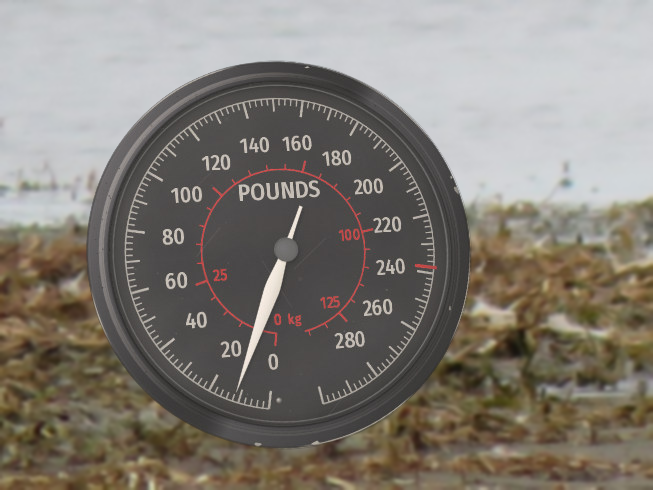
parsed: 12 lb
